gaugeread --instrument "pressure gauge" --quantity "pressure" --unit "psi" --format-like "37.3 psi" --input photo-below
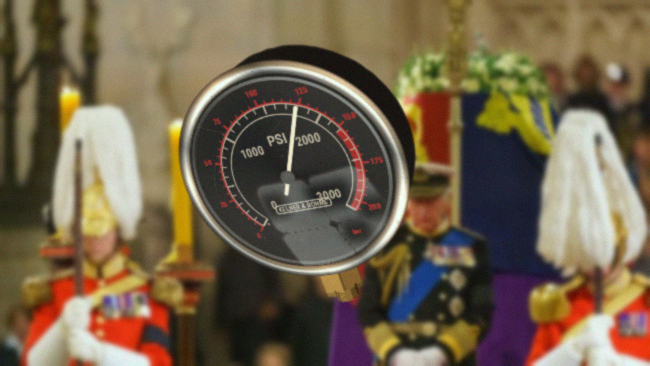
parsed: 1800 psi
